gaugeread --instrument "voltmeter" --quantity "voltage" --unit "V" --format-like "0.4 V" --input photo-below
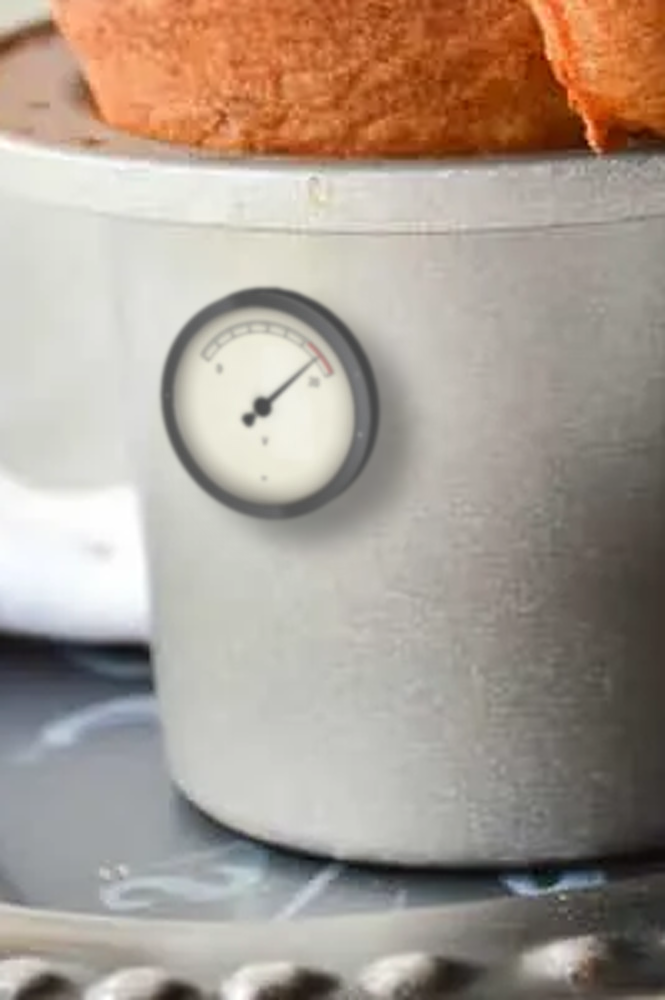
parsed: 17.5 V
